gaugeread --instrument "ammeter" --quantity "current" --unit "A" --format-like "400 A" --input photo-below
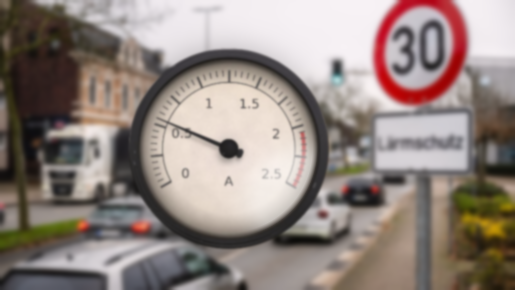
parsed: 0.55 A
